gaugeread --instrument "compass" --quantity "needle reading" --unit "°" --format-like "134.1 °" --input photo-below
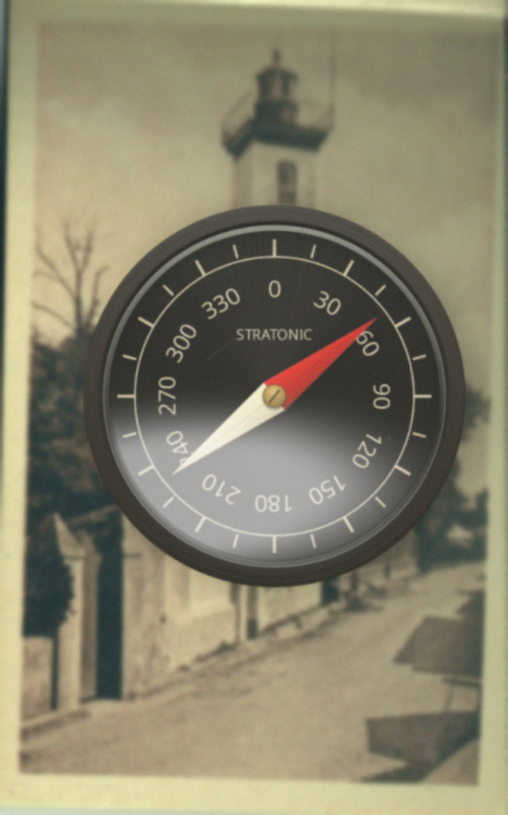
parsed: 52.5 °
